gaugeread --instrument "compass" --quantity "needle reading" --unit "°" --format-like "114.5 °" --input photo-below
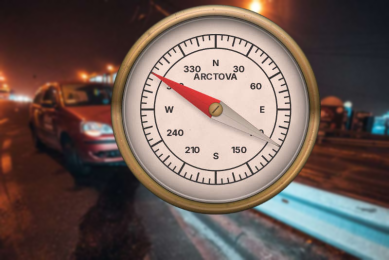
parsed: 300 °
